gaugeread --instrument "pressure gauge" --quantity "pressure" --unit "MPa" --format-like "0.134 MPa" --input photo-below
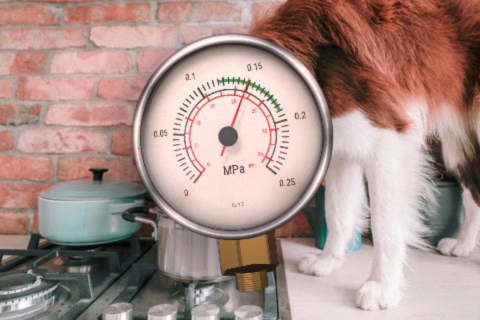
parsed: 0.15 MPa
